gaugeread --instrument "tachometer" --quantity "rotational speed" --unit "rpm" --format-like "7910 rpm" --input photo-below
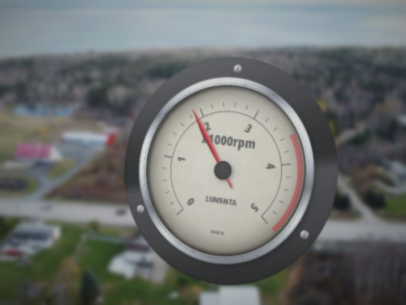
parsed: 1900 rpm
